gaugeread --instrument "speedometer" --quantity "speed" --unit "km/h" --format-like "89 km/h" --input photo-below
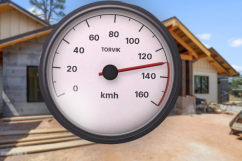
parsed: 130 km/h
